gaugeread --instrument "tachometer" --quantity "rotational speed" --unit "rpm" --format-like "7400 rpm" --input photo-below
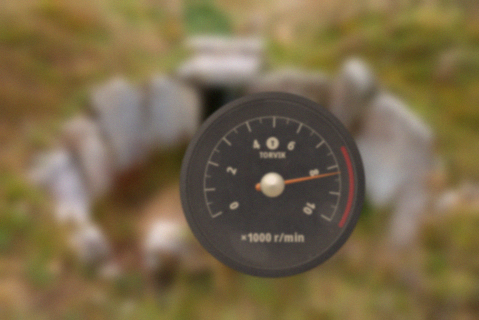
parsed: 8250 rpm
